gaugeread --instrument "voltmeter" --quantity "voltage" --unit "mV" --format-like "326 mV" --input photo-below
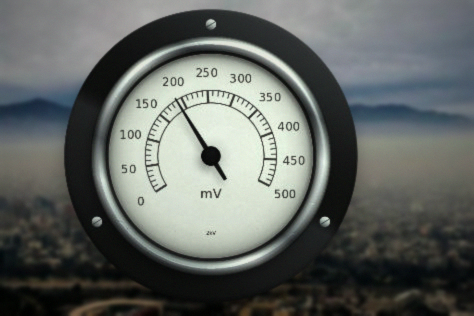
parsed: 190 mV
